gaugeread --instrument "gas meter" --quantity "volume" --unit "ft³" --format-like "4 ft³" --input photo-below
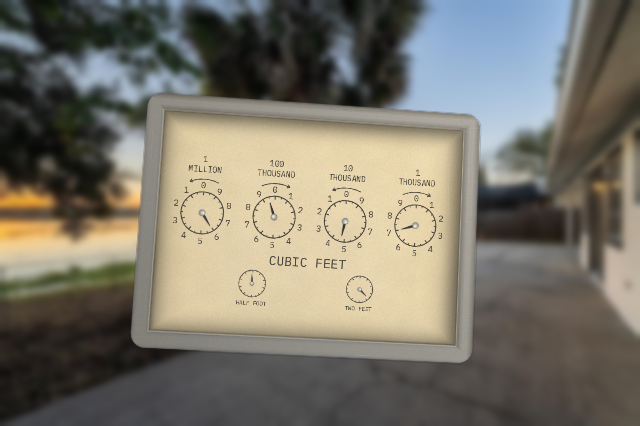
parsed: 594700 ft³
